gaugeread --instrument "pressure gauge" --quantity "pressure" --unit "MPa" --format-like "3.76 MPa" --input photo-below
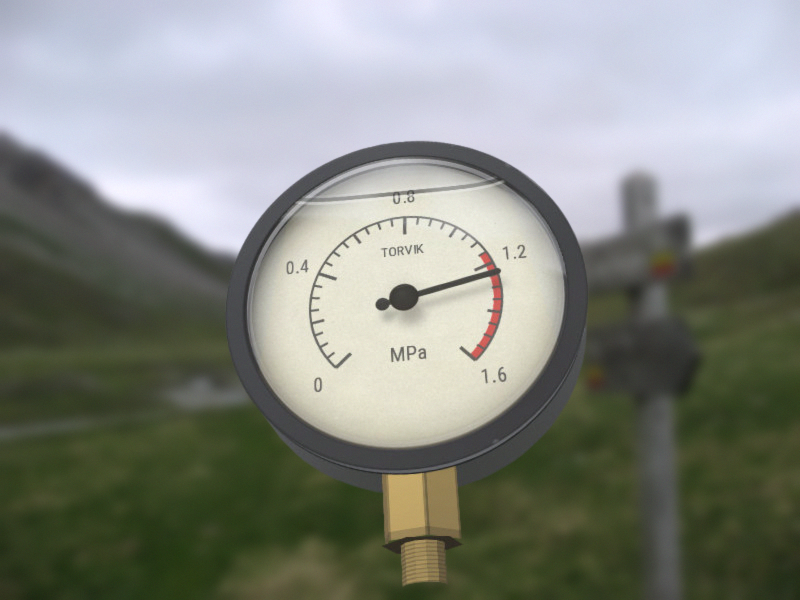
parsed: 1.25 MPa
